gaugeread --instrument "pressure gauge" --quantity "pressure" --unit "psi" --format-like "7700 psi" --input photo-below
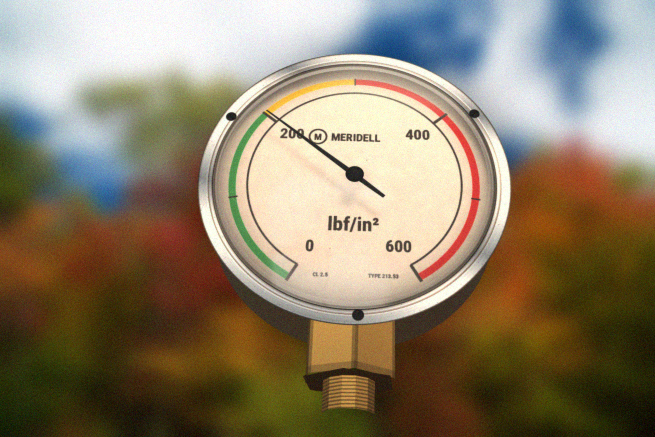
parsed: 200 psi
